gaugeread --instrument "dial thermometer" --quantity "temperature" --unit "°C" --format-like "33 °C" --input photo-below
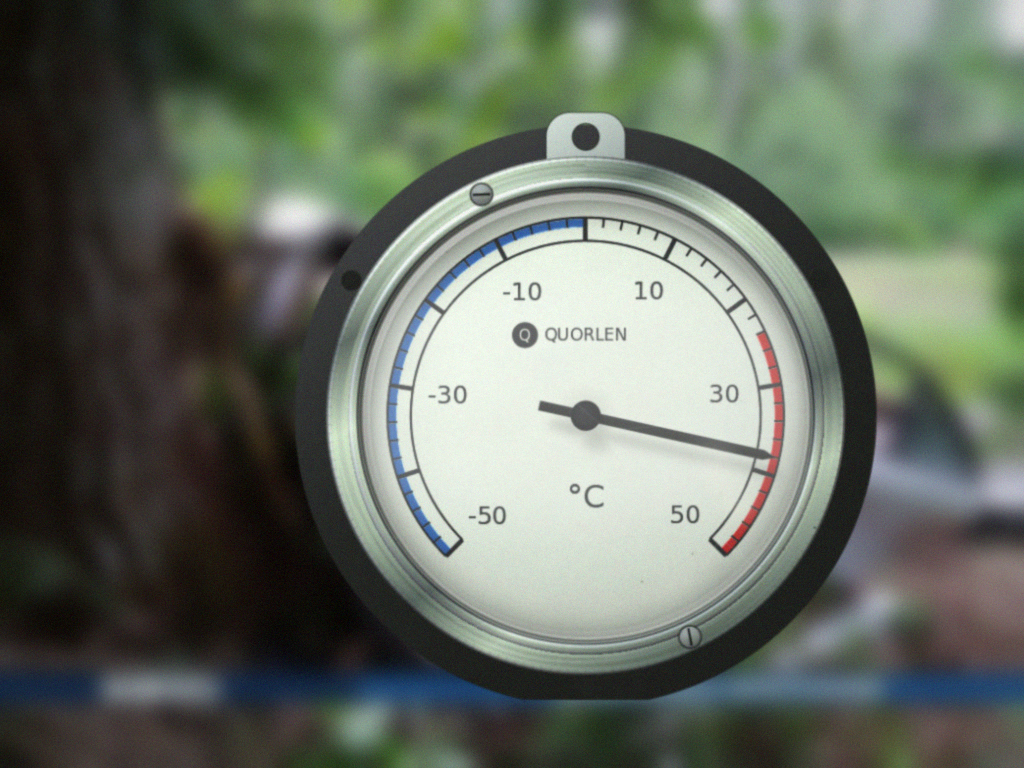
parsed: 38 °C
